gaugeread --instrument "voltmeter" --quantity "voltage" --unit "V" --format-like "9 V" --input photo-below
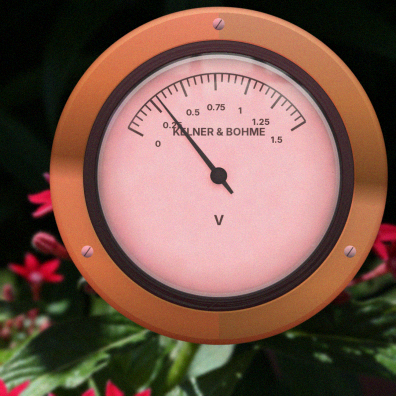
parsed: 0.3 V
